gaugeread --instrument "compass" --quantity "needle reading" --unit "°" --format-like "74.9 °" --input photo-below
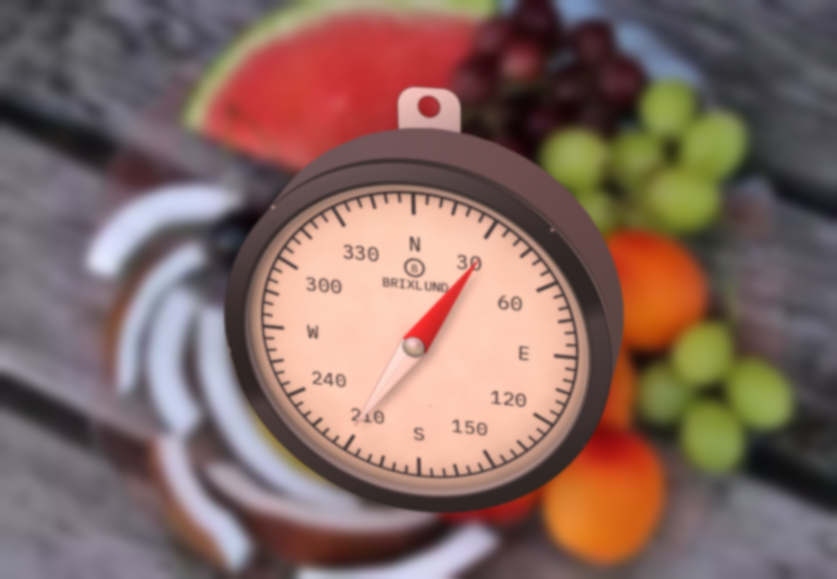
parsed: 32.5 °
